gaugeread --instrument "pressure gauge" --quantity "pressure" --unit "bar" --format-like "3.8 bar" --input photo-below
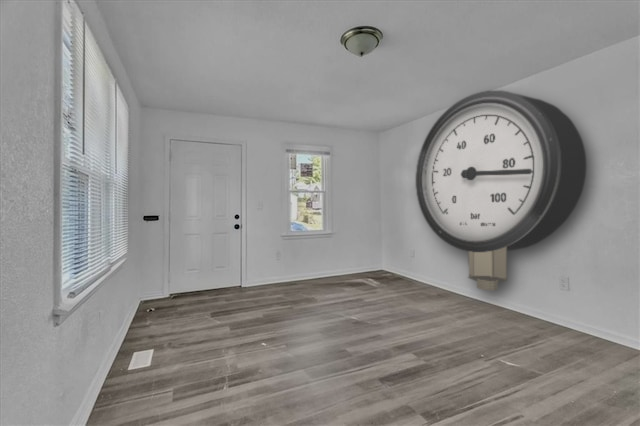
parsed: 85 bar
